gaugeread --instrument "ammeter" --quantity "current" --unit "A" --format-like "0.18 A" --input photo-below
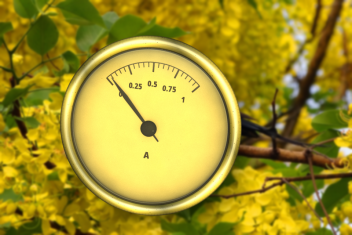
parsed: 0.05 A
